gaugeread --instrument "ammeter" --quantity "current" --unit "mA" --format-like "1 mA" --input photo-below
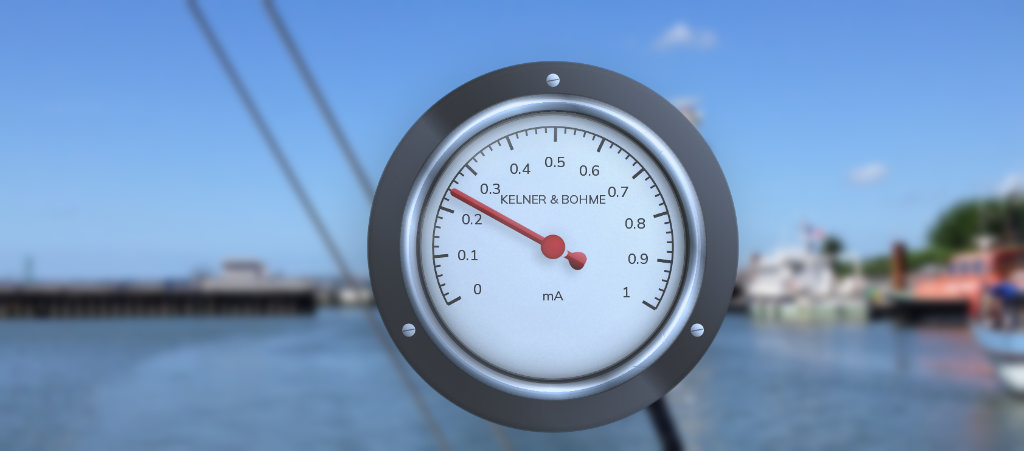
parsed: 0.24 mA
